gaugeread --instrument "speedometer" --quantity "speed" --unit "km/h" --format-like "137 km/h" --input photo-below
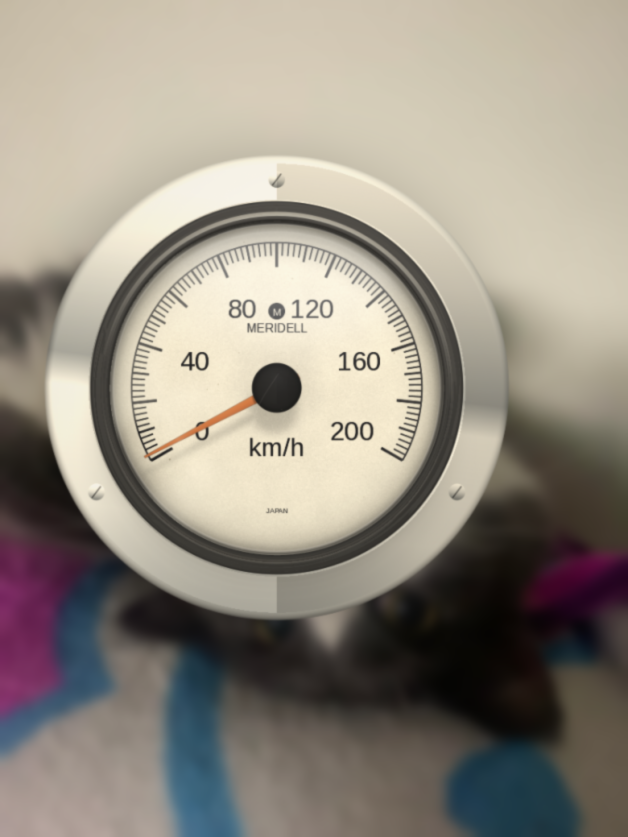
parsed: 2 km/h
